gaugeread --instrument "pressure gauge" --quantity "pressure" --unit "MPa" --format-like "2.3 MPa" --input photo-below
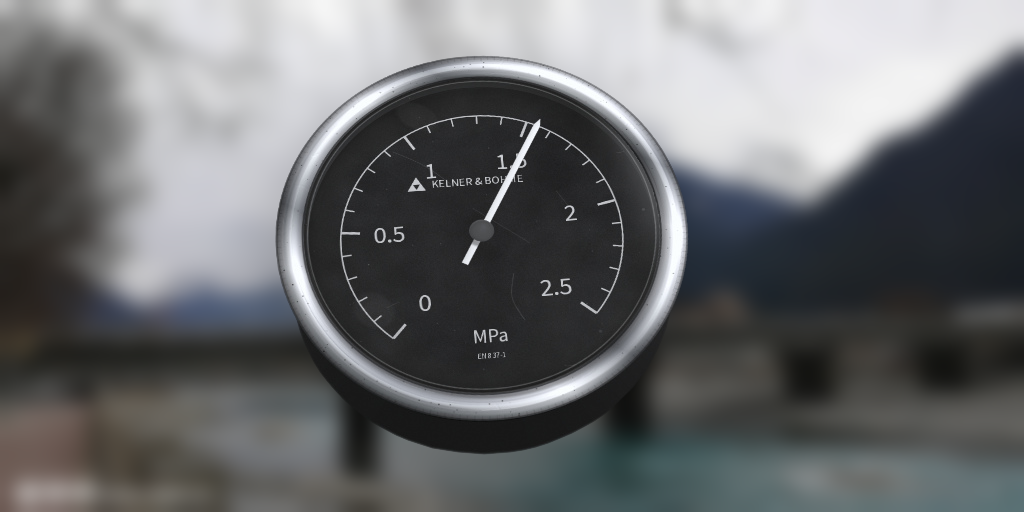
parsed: 1.55 MPa
